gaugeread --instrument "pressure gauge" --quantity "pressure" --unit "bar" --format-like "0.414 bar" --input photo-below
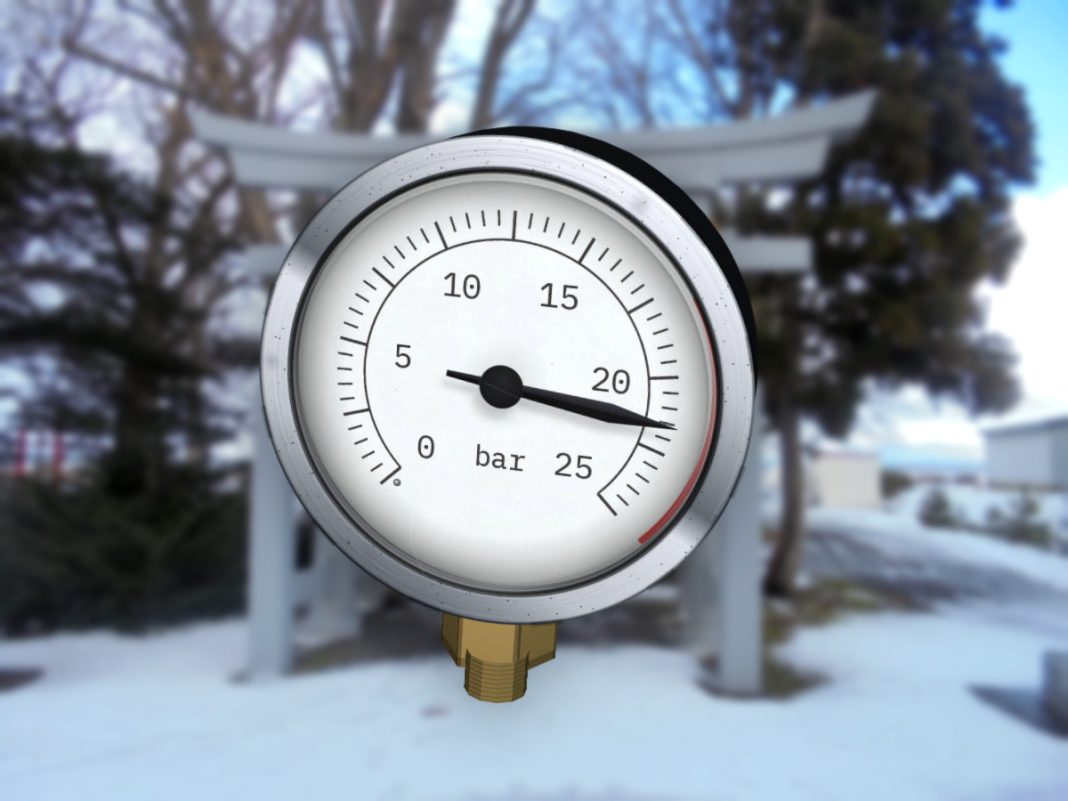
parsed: 21.5 bar
